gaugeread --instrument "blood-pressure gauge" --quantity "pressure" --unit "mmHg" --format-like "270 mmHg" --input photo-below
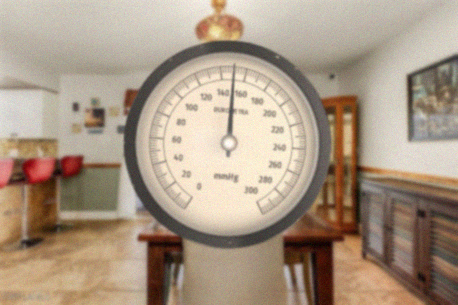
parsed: 150 mmHg
